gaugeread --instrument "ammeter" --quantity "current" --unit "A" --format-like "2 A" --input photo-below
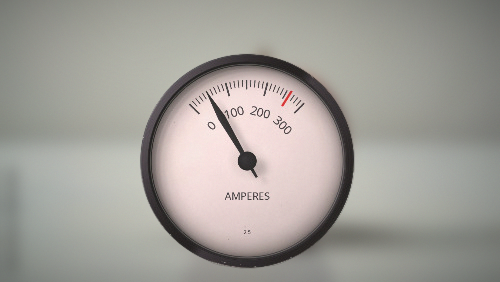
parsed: 50 A
